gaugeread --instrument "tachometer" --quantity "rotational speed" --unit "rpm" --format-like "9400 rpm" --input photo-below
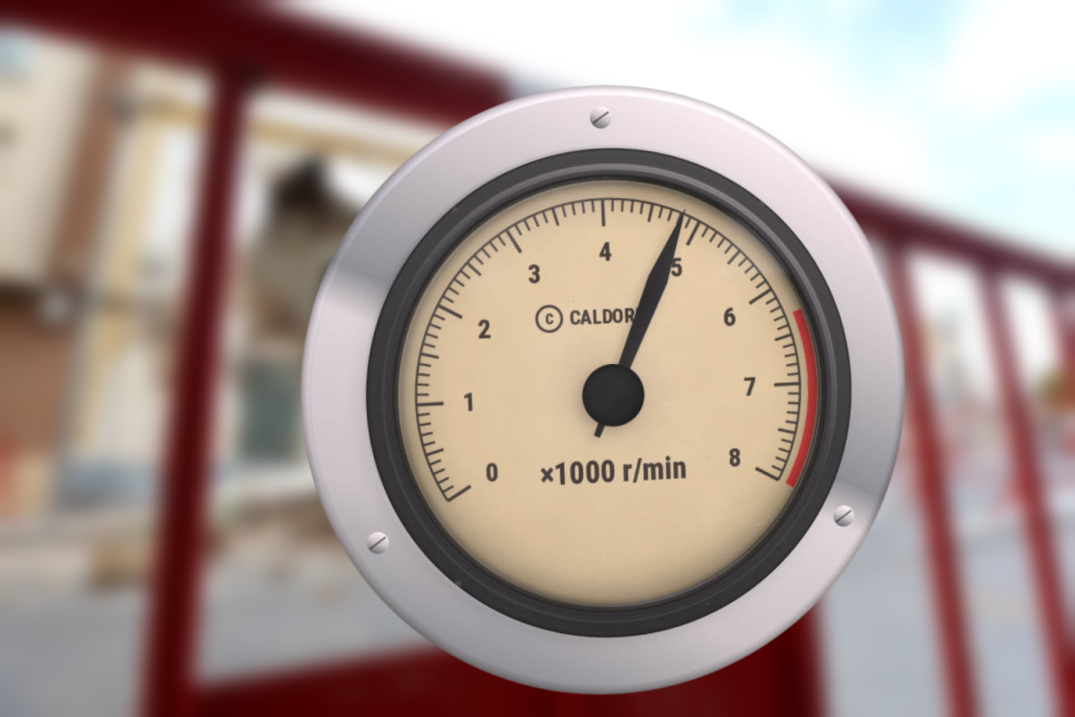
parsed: 4800 rpm
